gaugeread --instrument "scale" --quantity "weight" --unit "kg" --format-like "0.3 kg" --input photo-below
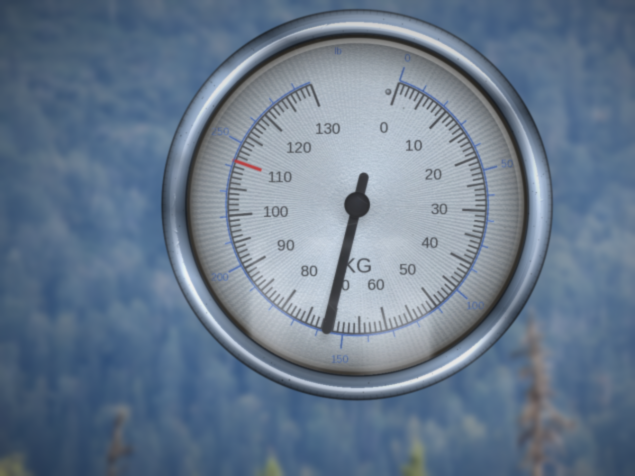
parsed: 71 kg
